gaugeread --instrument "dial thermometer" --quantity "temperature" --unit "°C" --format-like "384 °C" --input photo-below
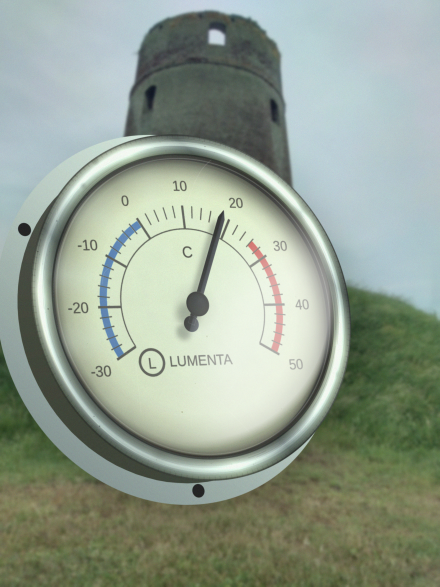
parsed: 18 °C
